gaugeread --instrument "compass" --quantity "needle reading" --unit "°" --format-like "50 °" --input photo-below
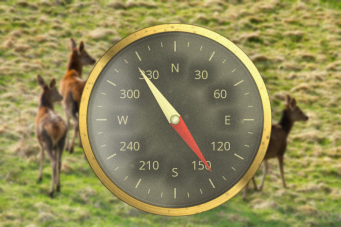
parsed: 145 °
